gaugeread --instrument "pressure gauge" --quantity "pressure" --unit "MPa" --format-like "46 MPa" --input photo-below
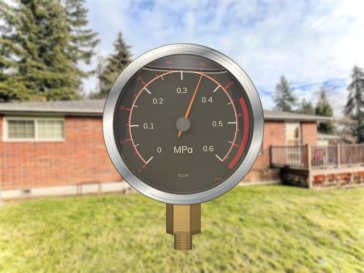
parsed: 0.35 MPa
